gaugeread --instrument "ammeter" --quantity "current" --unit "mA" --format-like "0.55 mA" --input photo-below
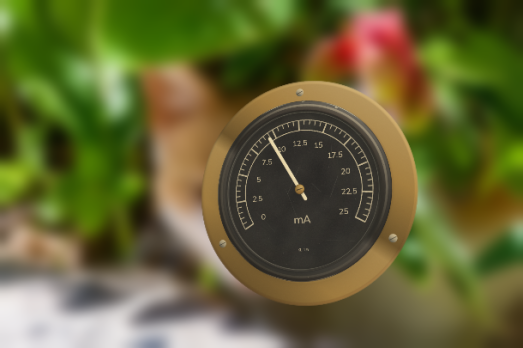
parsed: 9.5 mA
